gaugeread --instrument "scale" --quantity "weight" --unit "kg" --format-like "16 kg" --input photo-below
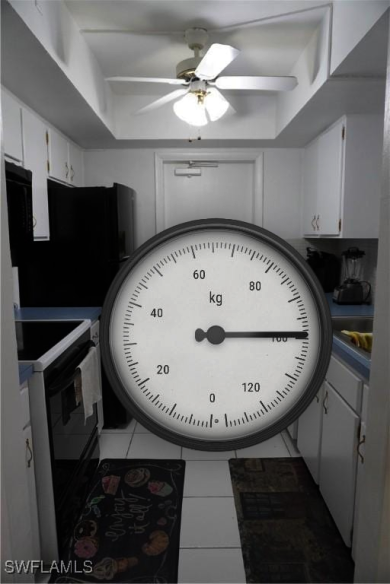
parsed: 99 kg
